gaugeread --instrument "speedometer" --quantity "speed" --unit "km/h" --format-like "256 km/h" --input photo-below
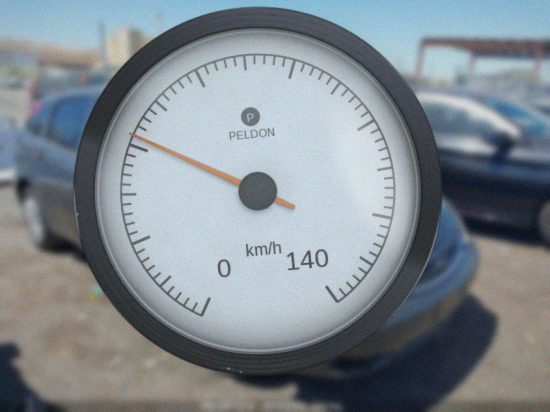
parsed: 42 km/h
